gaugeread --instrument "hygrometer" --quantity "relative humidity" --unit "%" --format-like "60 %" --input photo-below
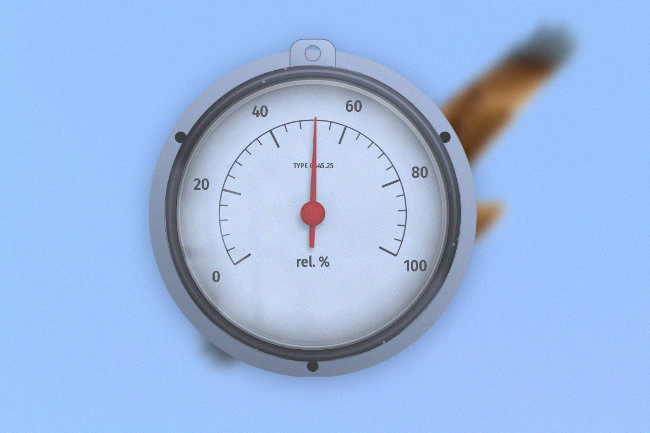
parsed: 52 %
